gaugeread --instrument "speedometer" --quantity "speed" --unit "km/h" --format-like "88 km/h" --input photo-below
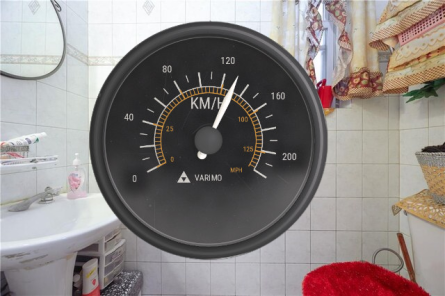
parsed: 130 km/h
